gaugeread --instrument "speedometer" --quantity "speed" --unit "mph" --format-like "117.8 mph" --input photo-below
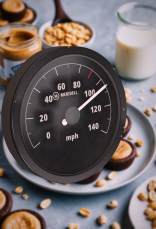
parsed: 105 mph
